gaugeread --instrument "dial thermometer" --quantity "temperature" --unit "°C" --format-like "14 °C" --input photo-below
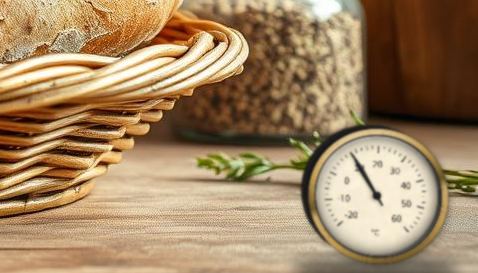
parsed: 10 °C
